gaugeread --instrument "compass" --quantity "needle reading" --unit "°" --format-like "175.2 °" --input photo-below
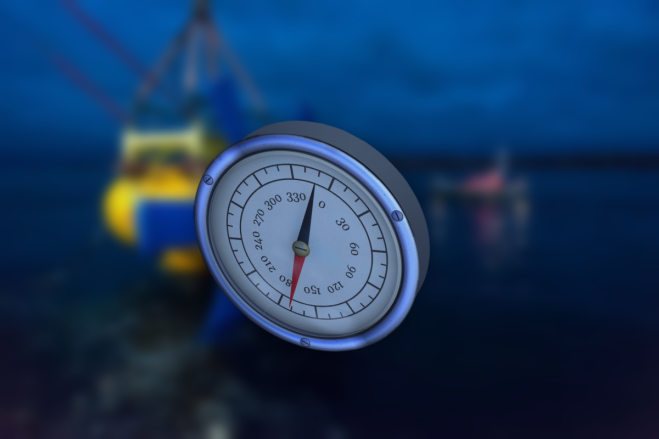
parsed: 170 °
